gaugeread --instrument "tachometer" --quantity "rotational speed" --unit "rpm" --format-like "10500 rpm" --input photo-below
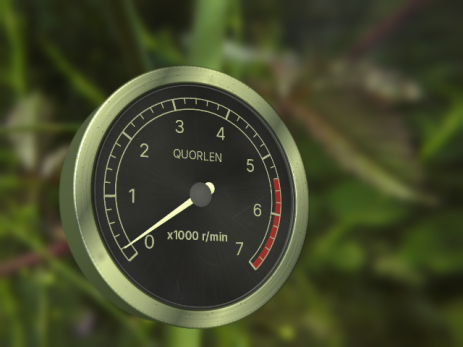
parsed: 200 rpm
